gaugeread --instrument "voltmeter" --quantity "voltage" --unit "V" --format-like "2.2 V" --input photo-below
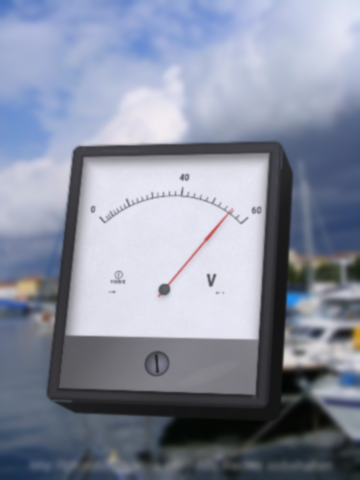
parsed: 56 V
